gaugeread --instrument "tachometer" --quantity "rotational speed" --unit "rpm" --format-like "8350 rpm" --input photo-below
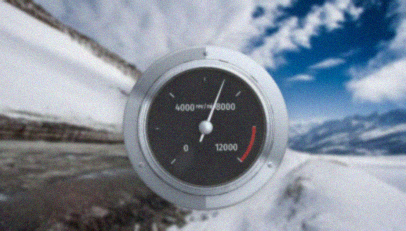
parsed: 7000 rpm
